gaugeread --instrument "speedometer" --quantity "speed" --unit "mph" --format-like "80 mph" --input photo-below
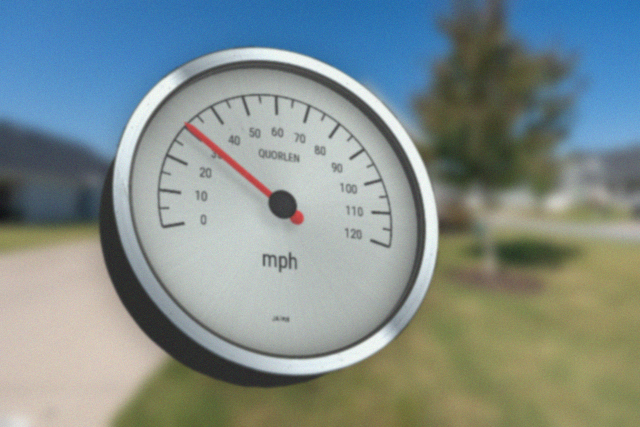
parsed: 30 mph
